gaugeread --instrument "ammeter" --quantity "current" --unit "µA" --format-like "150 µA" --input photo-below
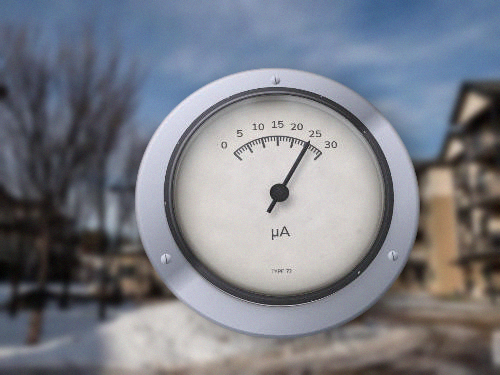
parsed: 25 µA
